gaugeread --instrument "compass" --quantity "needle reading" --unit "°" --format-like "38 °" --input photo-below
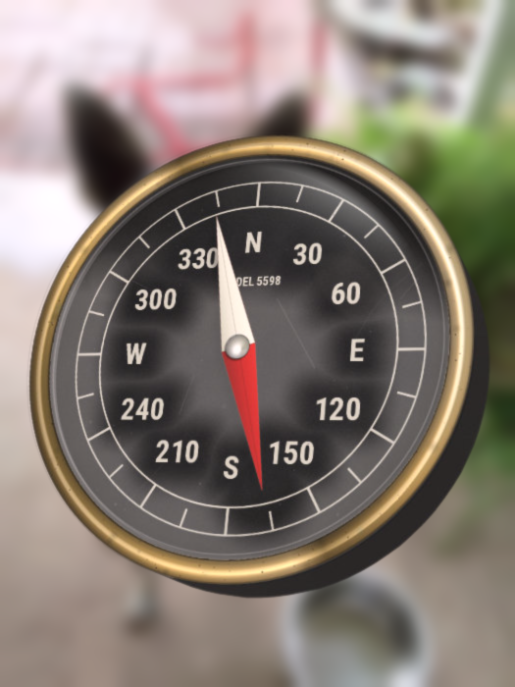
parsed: 165 °
